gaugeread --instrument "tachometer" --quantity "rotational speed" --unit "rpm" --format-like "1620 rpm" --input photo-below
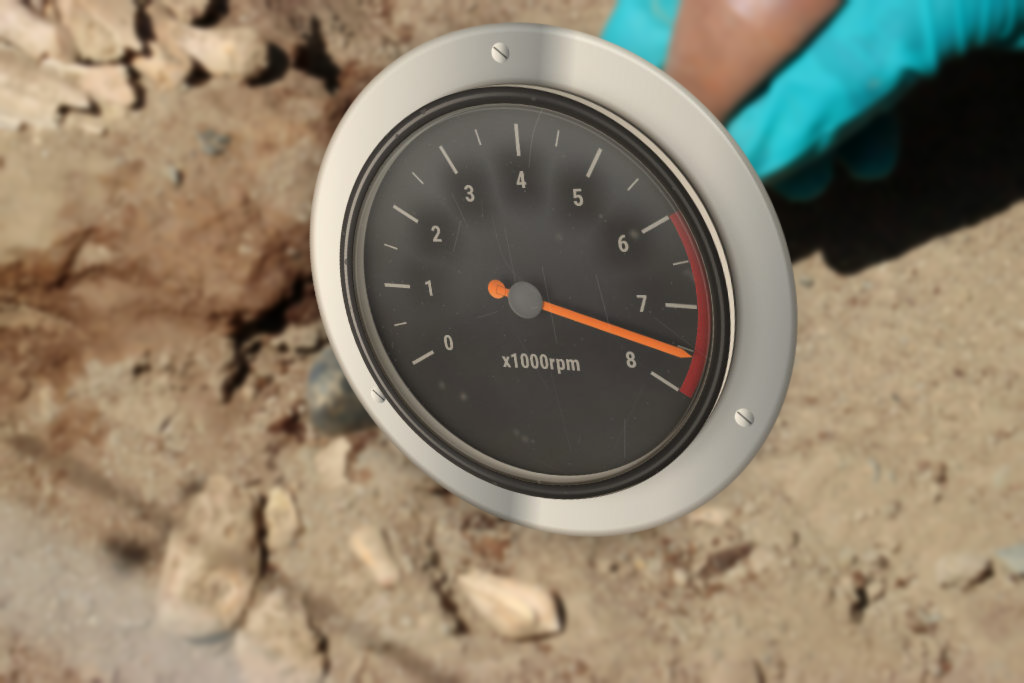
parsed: 7500 rpm
